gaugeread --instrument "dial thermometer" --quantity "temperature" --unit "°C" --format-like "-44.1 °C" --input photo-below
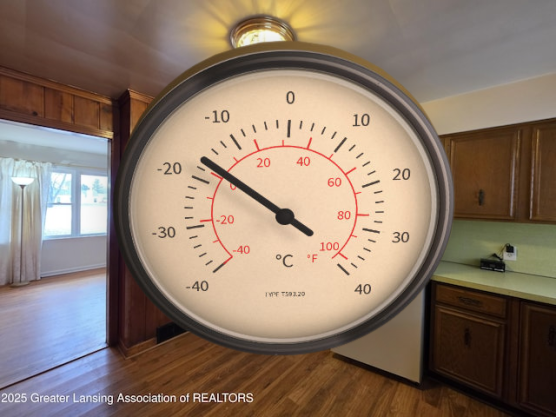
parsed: -16 °C
